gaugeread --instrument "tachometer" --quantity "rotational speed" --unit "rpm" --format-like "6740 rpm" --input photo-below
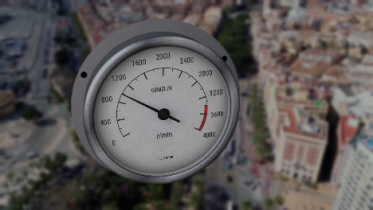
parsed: 1000 rpm
